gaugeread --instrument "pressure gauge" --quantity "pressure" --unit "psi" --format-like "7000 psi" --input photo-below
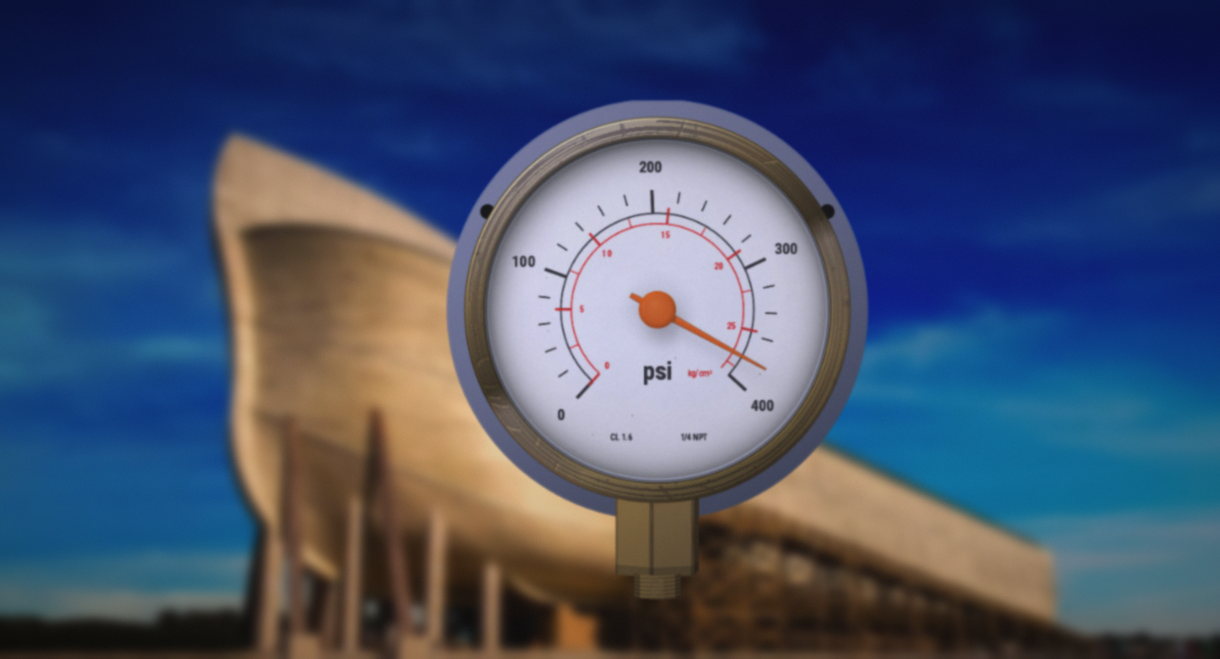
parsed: 380 psi
